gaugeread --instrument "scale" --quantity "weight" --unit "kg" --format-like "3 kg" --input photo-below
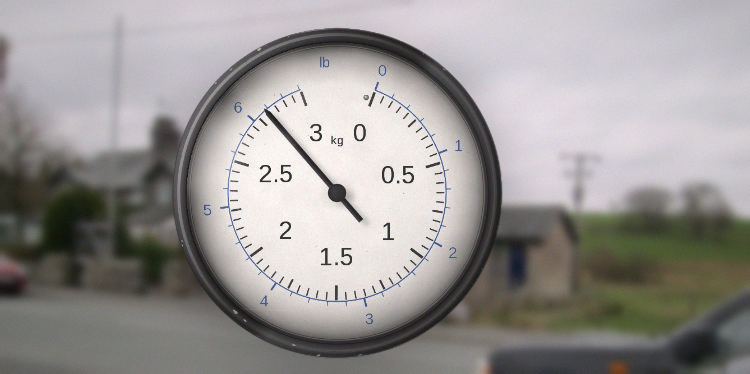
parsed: 2.8 kg
